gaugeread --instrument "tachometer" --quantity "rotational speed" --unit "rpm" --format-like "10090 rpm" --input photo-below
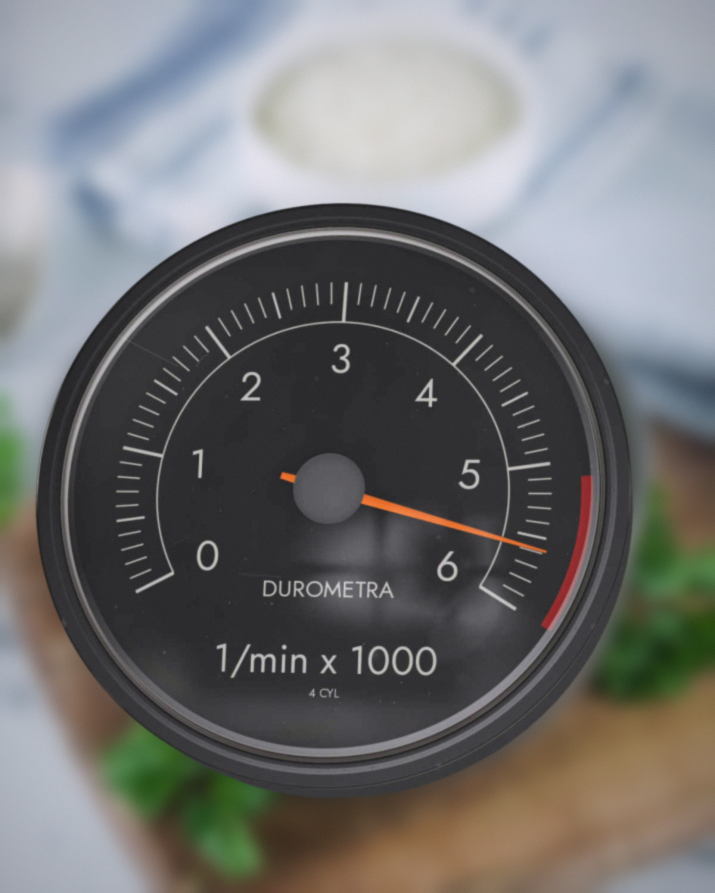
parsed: 5600 rpm
